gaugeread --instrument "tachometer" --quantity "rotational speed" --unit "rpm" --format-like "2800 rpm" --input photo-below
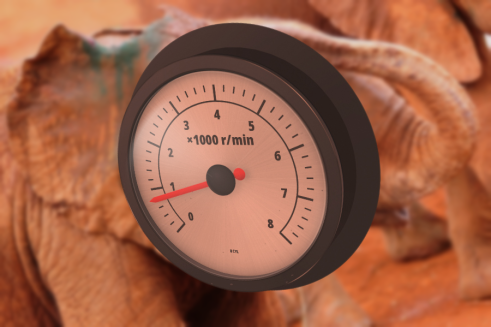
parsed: 800 rpm
